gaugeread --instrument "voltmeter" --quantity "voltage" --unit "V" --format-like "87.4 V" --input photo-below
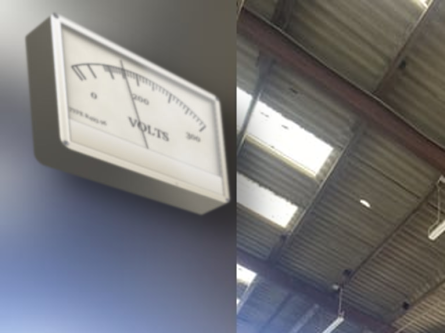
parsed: 175 V
